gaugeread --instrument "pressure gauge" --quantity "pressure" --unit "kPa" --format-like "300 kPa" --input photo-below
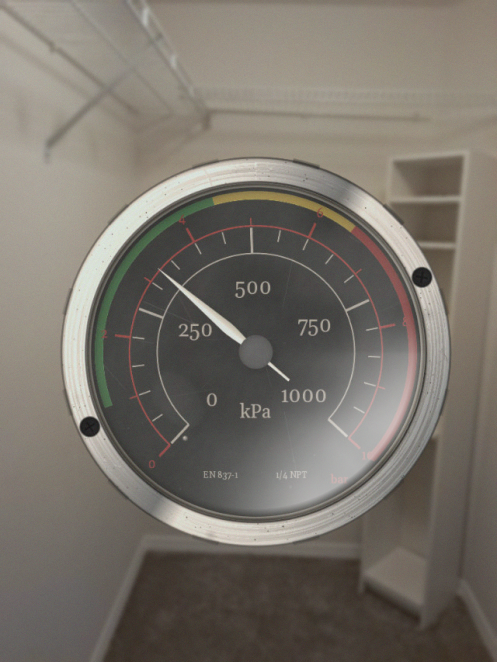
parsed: 325 kPa
